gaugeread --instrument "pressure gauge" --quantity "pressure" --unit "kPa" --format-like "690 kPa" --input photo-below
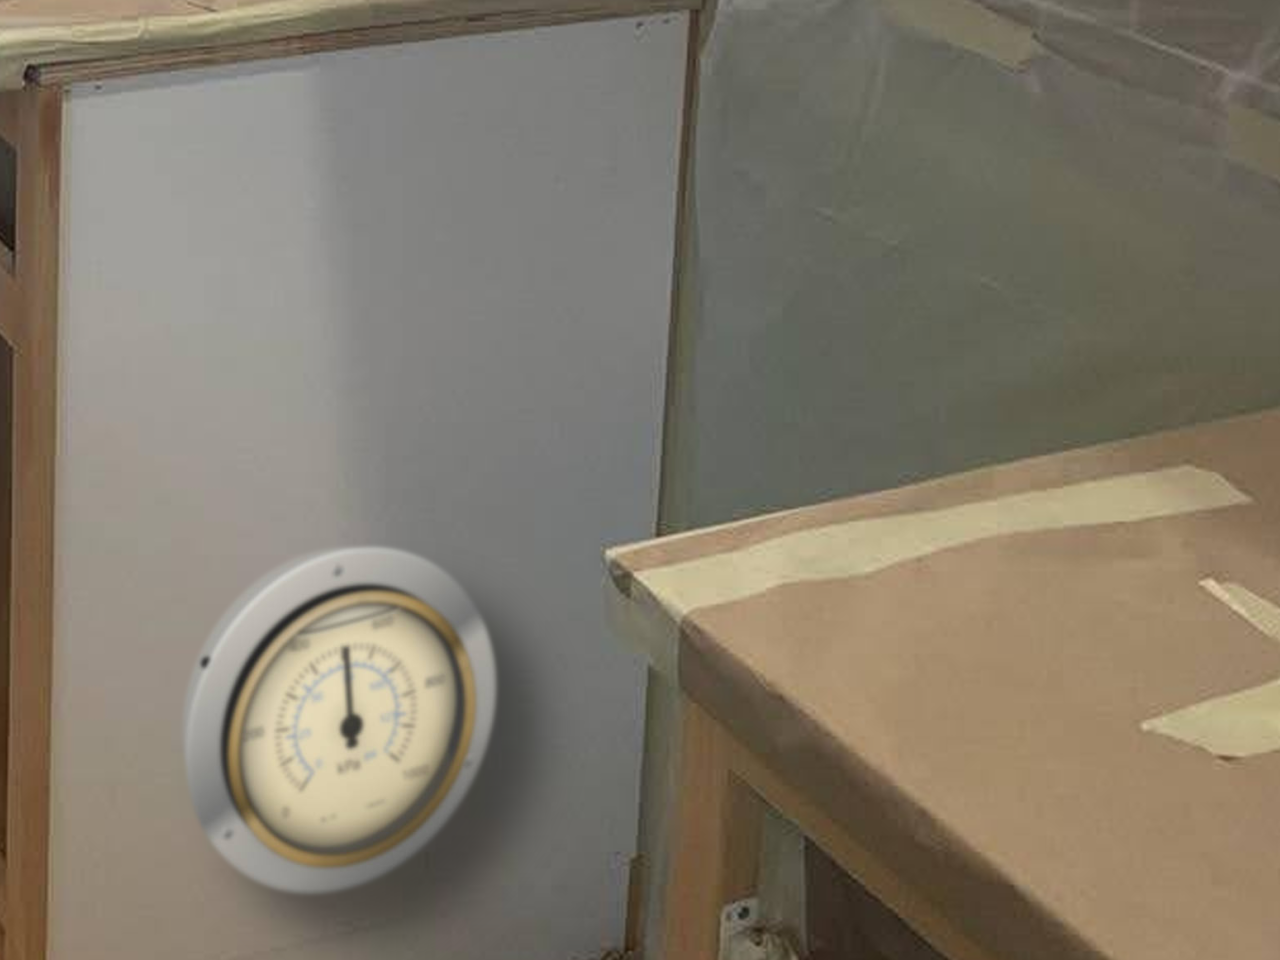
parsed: 500 kPa
